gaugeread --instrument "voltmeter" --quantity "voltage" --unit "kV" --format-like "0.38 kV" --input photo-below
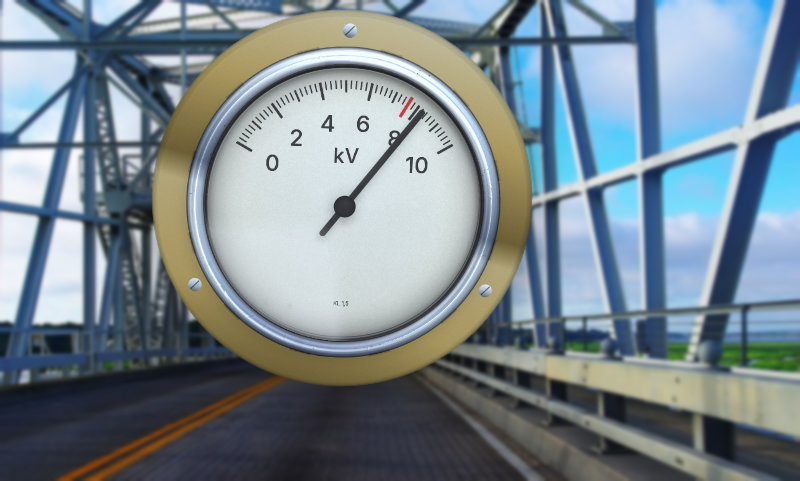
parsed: 8.2 kV
